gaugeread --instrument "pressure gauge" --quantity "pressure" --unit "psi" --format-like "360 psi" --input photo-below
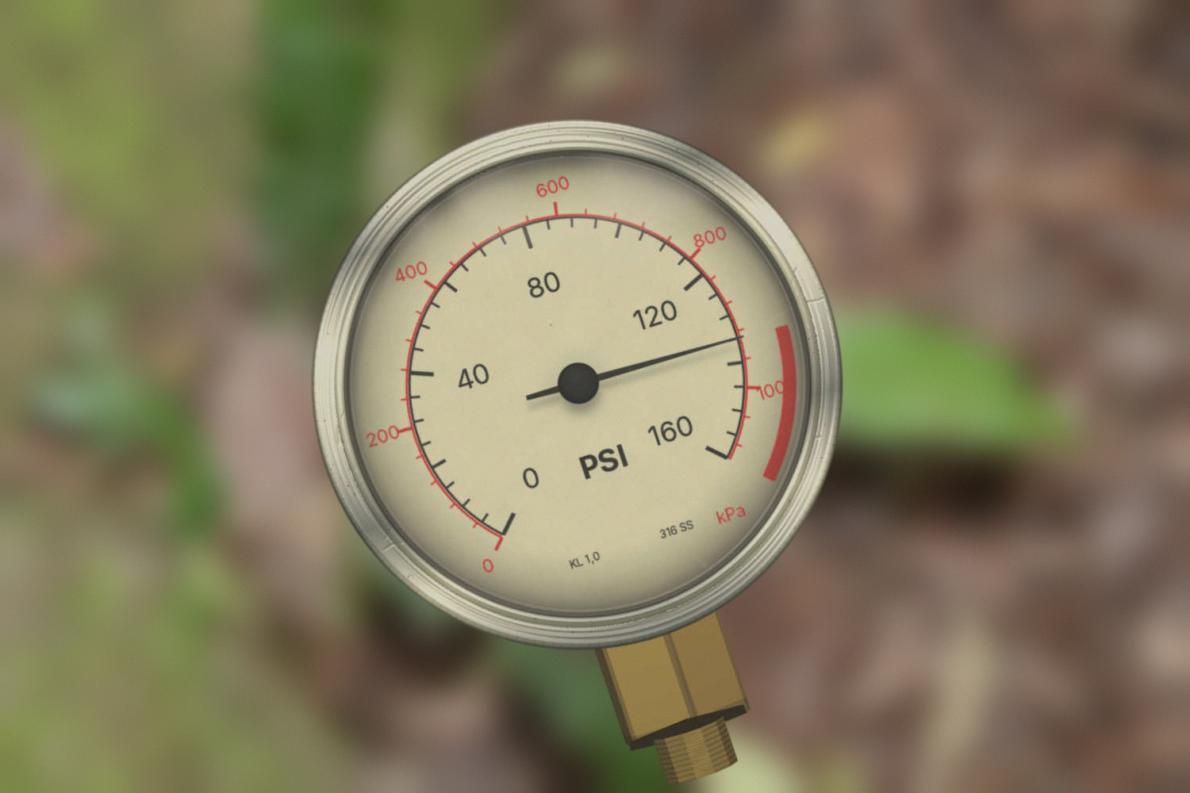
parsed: 135 psi
